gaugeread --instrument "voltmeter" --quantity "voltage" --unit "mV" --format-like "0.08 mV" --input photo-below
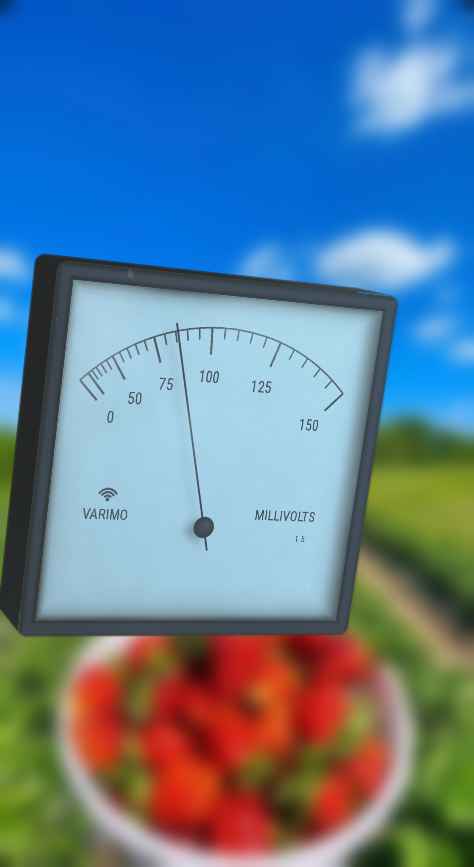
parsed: 85 mV
